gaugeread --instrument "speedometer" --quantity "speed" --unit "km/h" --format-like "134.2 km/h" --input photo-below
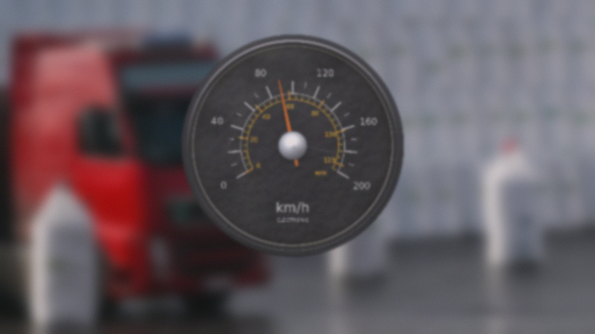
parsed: 90 km/h
